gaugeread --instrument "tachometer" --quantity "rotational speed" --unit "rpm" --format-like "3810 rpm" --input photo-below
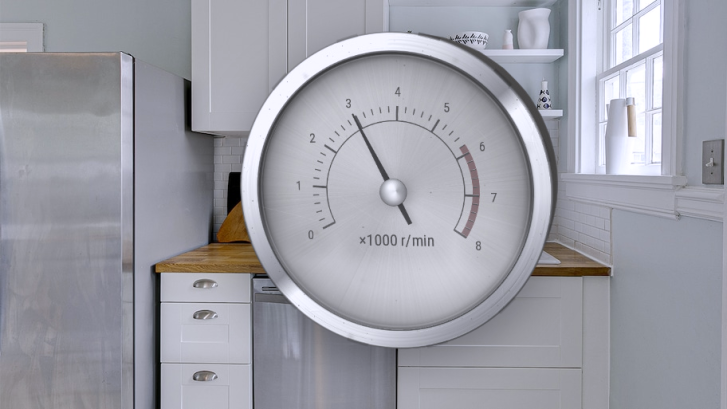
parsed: 3000 rpm
